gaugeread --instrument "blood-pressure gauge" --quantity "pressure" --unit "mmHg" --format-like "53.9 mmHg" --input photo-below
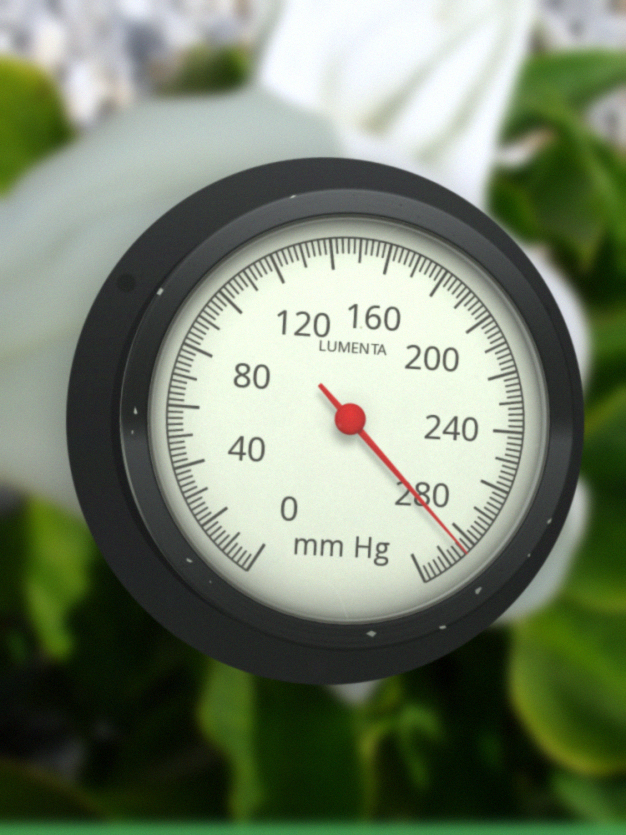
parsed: 284 mmHg
